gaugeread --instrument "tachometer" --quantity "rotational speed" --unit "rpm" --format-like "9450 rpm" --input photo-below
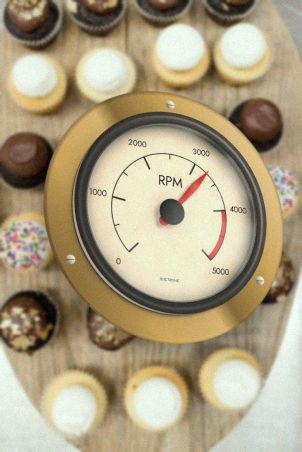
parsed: 3250 rpm
